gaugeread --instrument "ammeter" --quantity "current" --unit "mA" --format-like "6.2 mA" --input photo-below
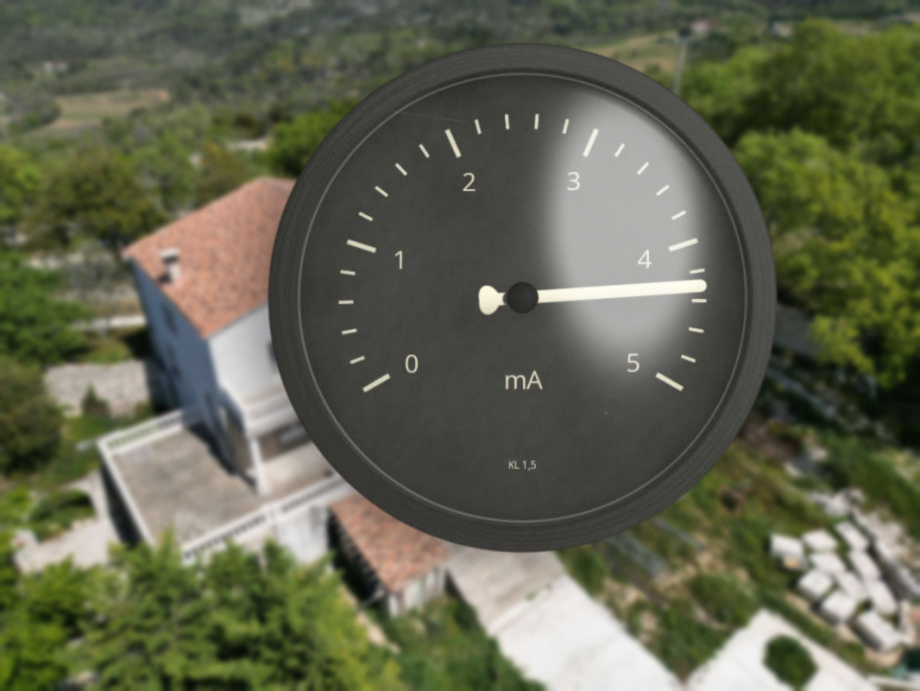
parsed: 4.3 mA
